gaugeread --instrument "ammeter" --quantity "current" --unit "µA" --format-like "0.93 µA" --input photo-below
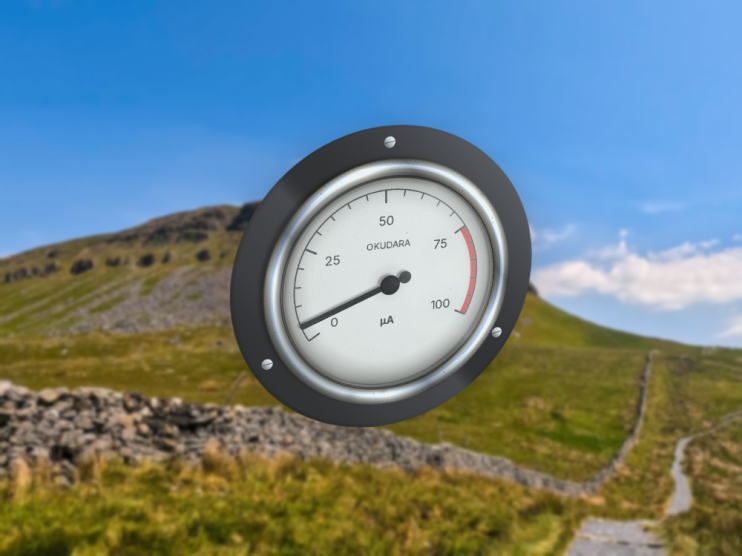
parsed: 5 µA
